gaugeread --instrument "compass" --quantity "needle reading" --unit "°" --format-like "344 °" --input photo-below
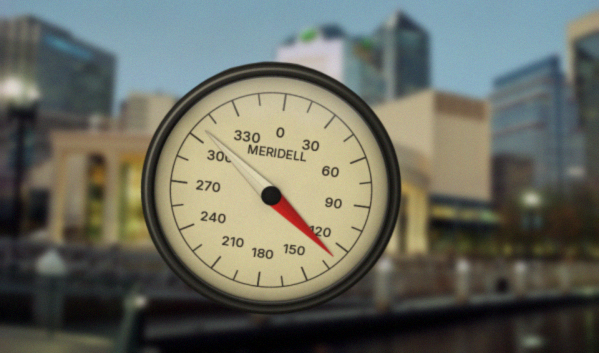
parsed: 127.5 °
